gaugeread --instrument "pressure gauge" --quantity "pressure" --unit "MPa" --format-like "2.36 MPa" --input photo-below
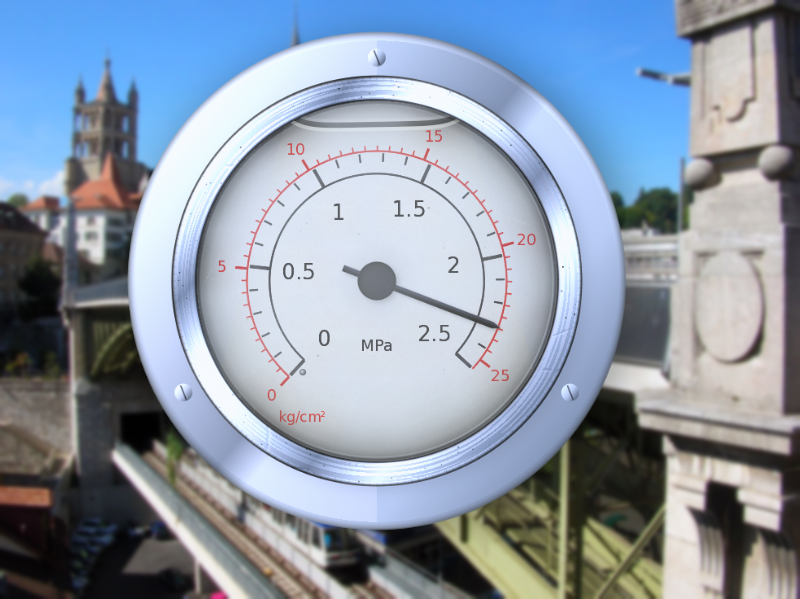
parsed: 2.3 MPa
